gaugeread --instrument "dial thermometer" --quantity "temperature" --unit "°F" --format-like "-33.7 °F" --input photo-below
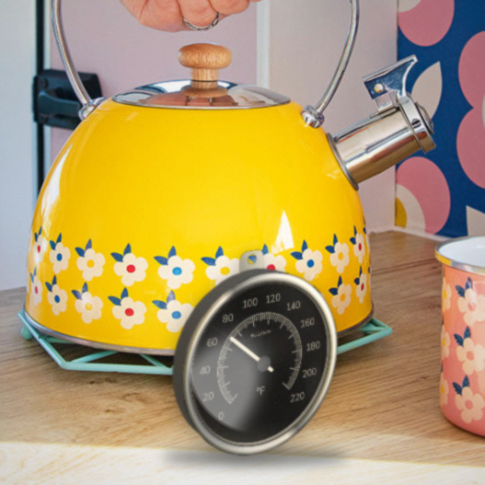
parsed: 70 °F
